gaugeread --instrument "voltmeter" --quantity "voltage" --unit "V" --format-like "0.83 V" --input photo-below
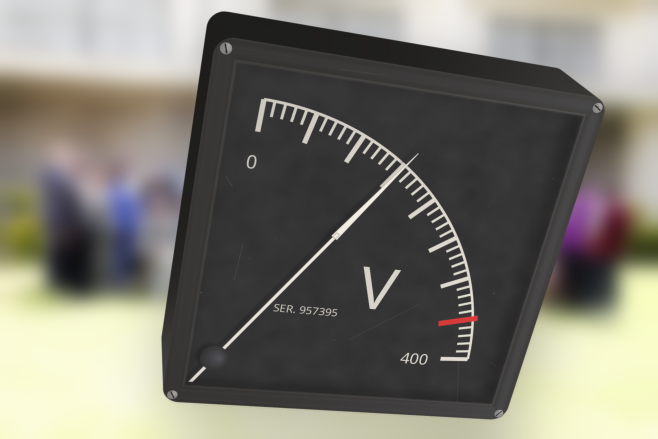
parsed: 150 V
